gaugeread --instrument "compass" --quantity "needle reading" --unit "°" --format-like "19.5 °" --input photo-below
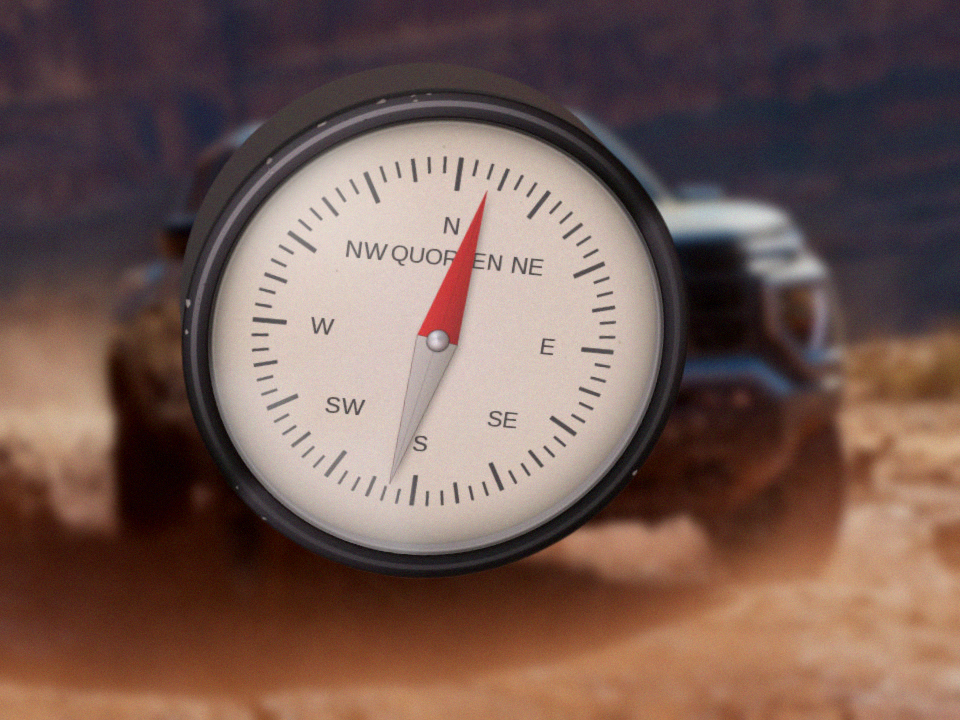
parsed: 10 °
